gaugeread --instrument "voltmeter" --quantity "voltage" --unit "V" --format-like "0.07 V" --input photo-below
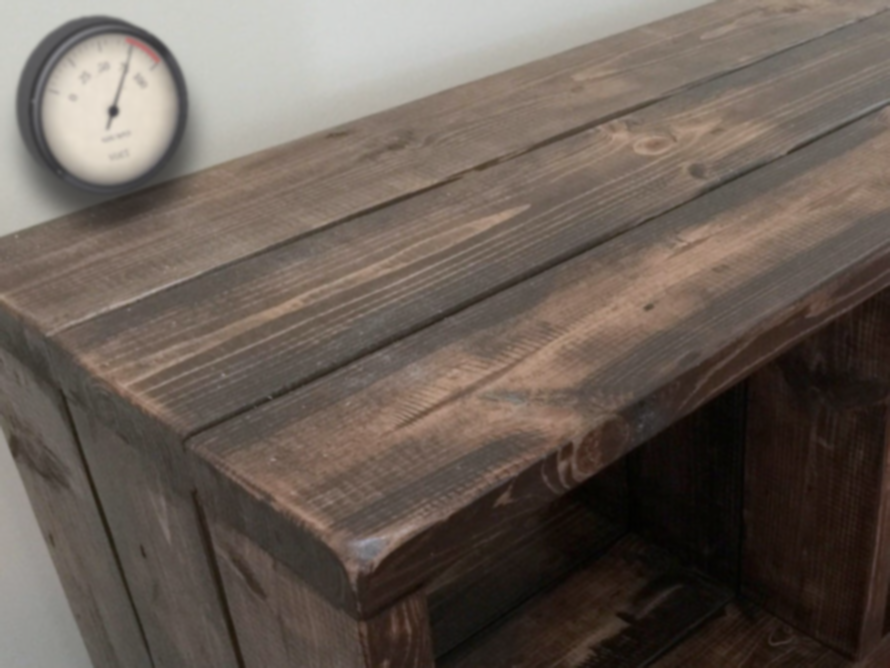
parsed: 75 V
